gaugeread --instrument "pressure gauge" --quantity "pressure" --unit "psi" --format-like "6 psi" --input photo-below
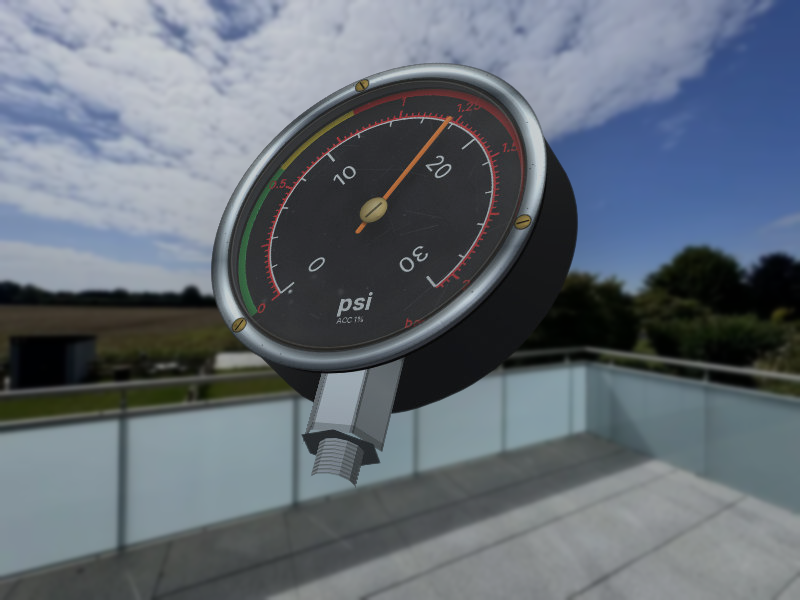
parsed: 18 psi
